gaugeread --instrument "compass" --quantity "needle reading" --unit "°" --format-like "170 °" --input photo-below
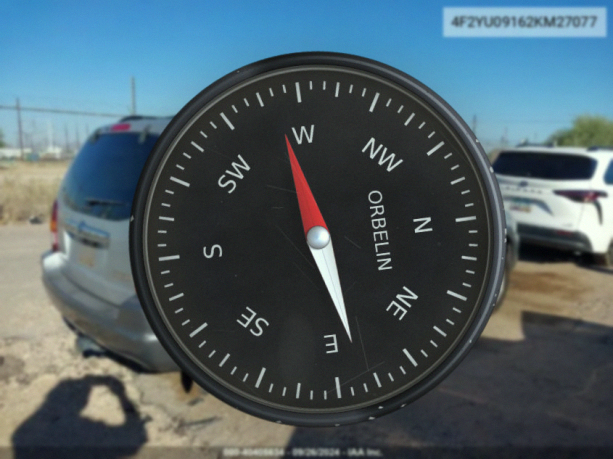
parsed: 260 °
